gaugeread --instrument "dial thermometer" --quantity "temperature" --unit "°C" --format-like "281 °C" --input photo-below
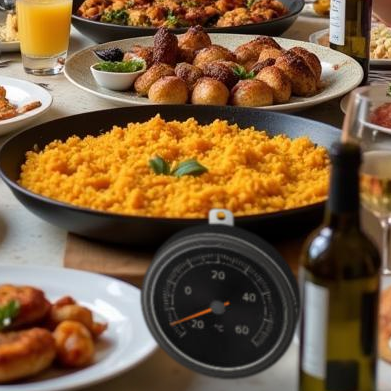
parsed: -15 °C
